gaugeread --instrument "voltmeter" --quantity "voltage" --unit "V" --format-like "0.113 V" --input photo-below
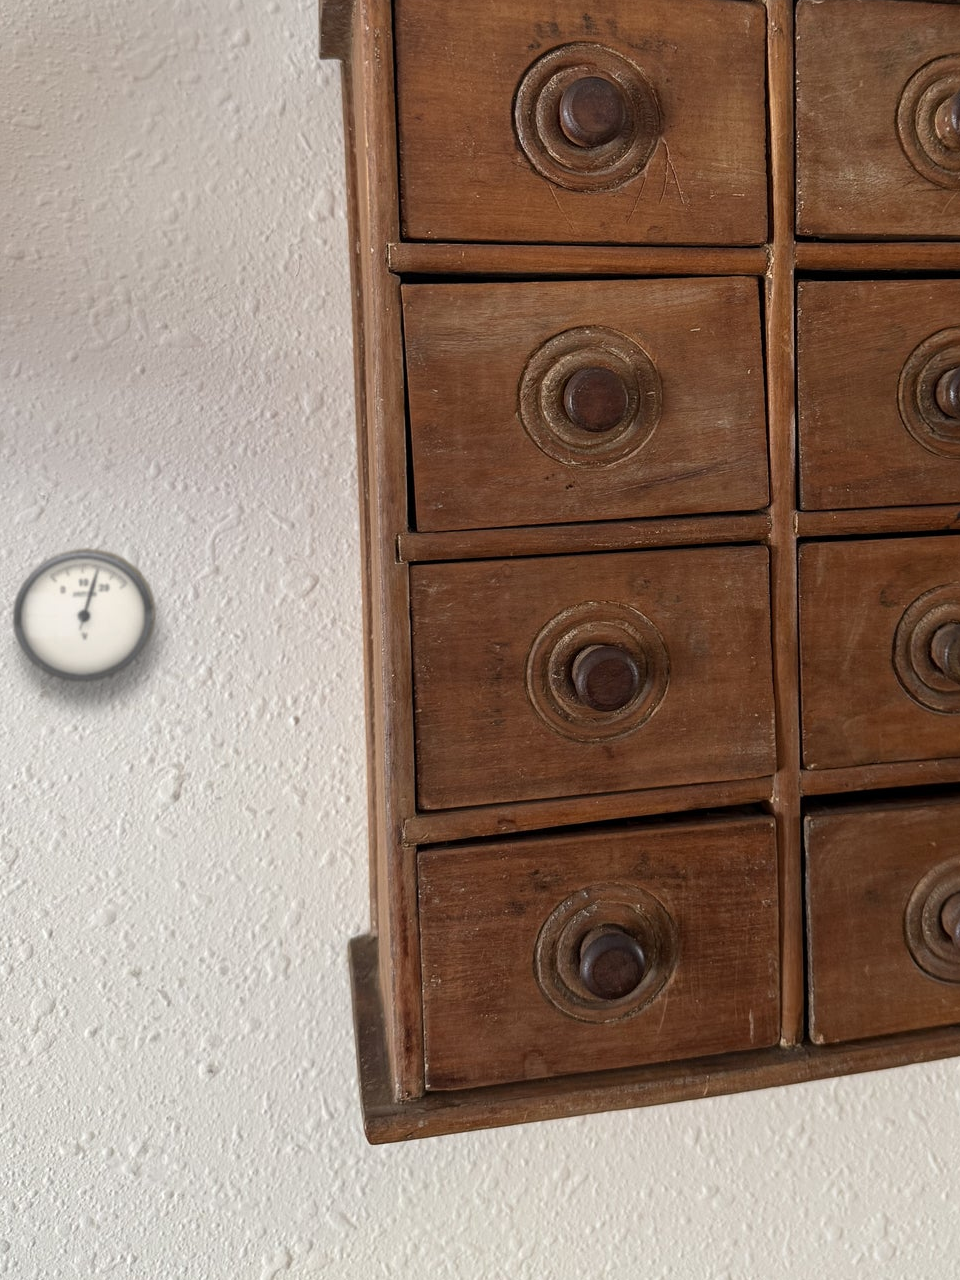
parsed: 15 V
